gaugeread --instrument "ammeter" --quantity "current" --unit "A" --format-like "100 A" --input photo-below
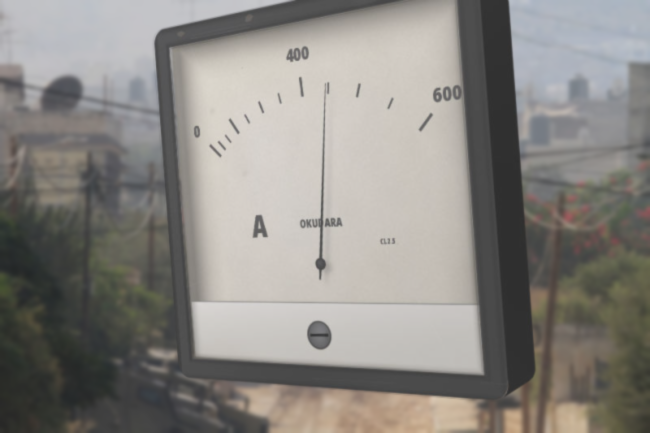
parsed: 450 A
